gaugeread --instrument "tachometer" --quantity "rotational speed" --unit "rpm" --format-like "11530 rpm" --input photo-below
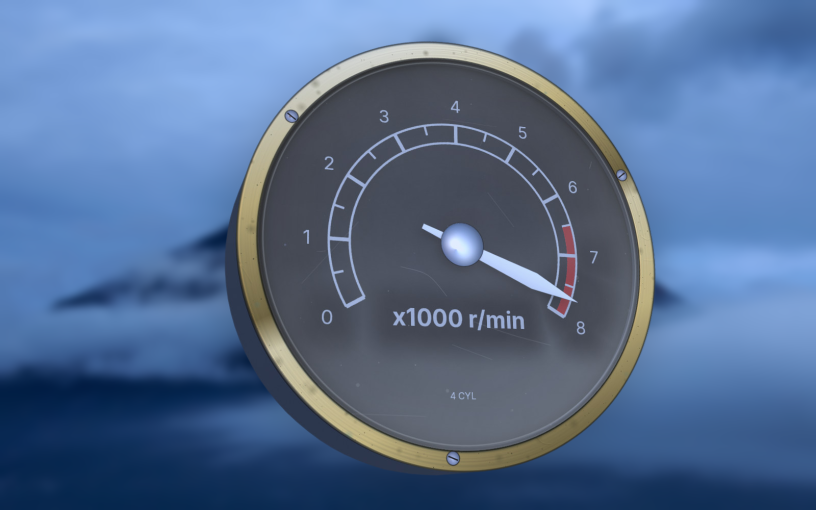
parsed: 7750 rpm
